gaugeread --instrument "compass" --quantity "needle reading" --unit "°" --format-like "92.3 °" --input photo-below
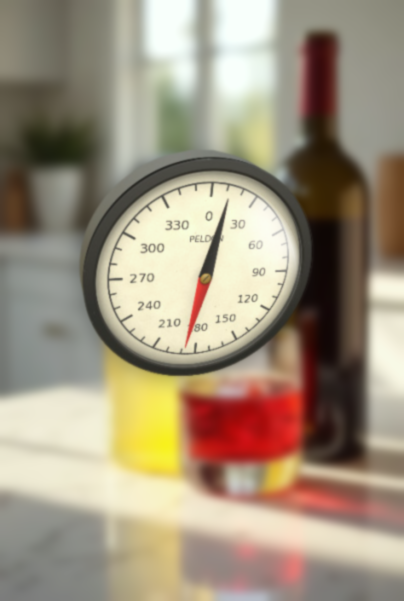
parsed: 190 °
